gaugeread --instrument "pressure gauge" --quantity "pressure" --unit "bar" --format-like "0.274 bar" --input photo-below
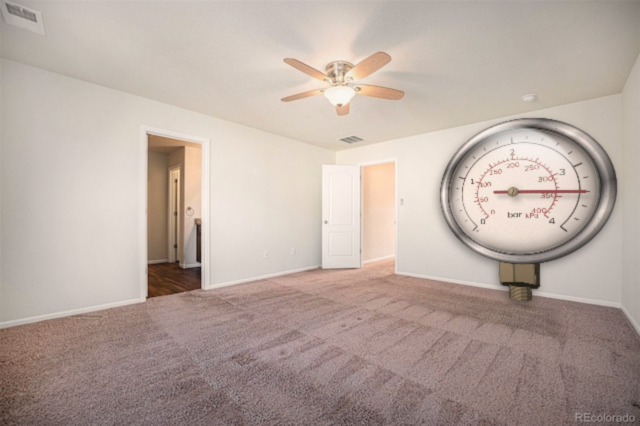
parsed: 3.4 bar
